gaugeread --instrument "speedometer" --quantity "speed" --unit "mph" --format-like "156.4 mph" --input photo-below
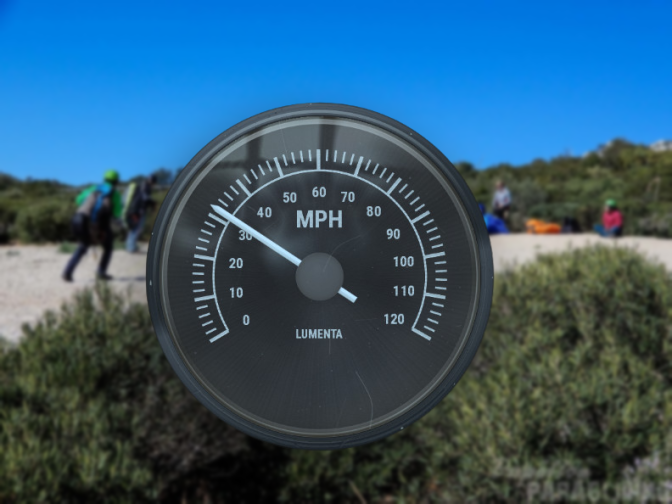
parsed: 32 mph
